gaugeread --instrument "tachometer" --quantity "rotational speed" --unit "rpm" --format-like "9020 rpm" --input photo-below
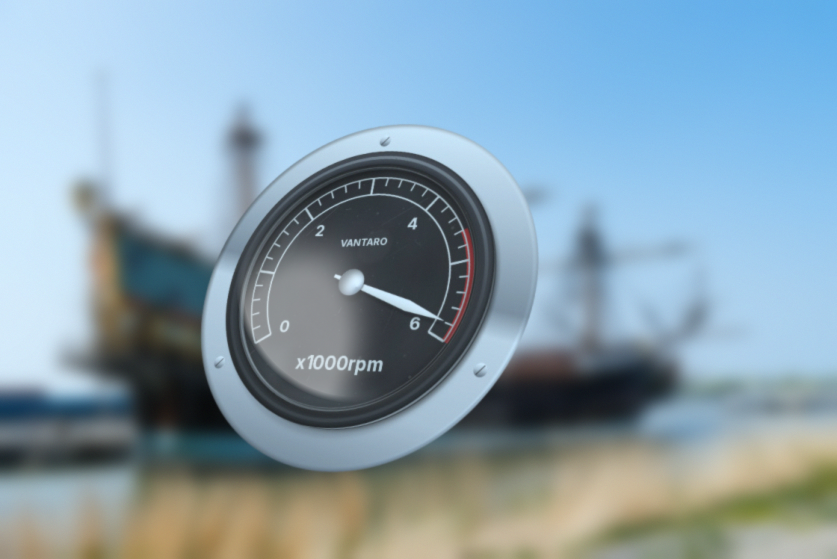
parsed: 5800 rpm
